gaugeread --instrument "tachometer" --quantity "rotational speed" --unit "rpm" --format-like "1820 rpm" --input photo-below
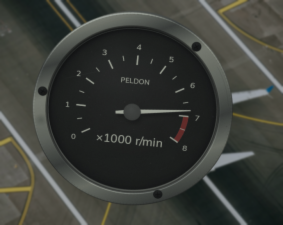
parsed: 6750 rpm
